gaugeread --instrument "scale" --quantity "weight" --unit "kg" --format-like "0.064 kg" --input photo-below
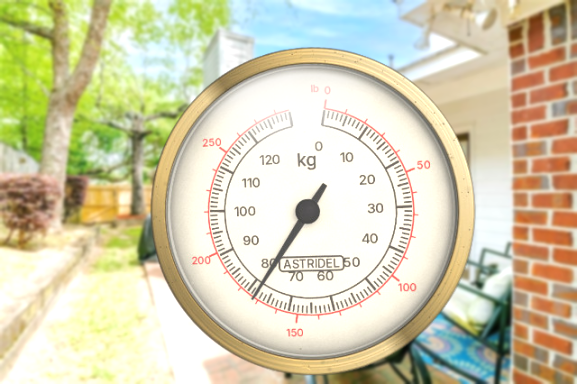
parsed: 78 kg
